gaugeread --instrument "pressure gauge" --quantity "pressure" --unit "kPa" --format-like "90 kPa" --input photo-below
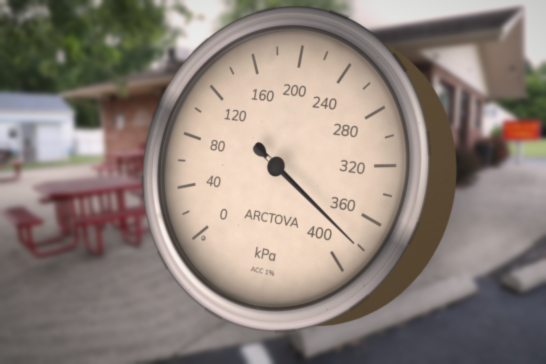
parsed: 380 kPa
